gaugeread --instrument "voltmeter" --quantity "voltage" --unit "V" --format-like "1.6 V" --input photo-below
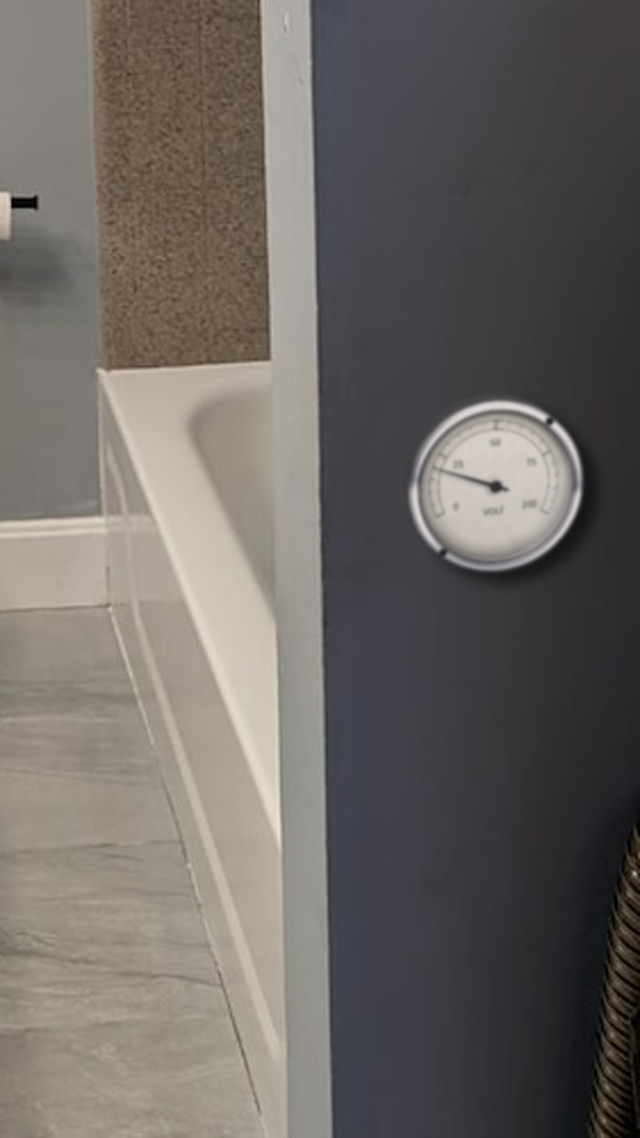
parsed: 20 V
